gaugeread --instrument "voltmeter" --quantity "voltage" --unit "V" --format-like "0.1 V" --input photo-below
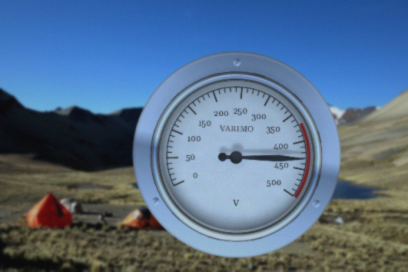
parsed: 430 V
